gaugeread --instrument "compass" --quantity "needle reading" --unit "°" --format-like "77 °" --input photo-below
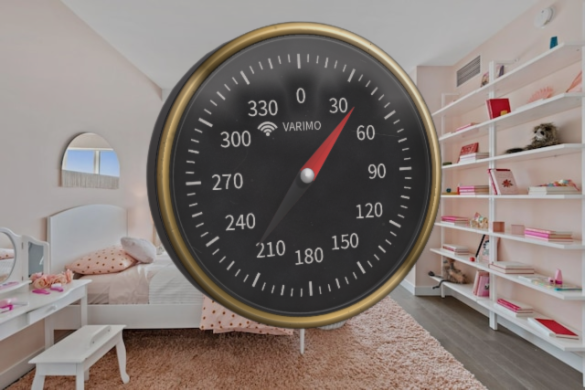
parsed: 40 °
